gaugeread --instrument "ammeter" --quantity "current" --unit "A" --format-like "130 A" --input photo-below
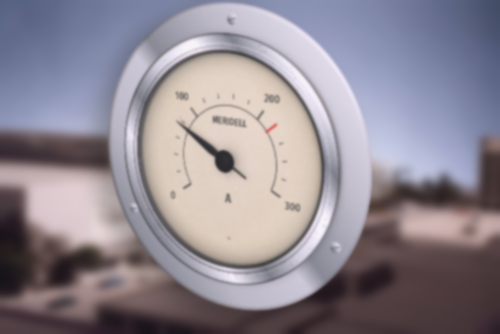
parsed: 80 A
